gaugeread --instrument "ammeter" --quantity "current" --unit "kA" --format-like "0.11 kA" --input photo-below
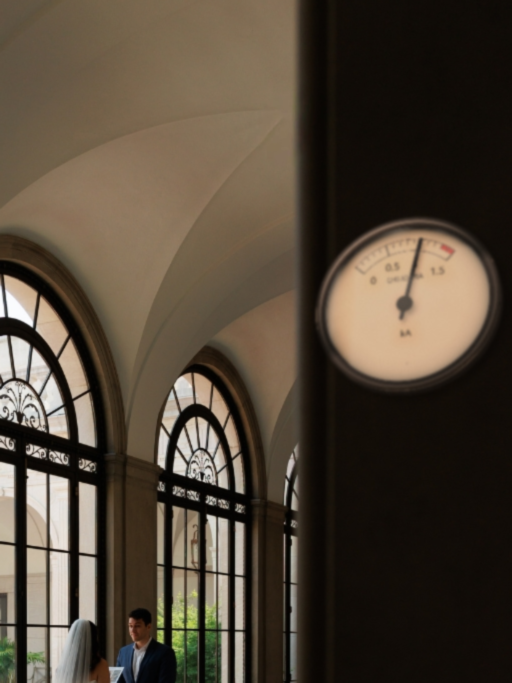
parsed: 1 kA
